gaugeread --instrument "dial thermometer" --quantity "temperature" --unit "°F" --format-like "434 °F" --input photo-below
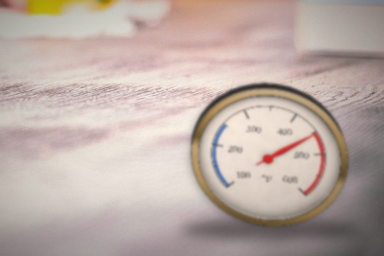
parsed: 450 °F
